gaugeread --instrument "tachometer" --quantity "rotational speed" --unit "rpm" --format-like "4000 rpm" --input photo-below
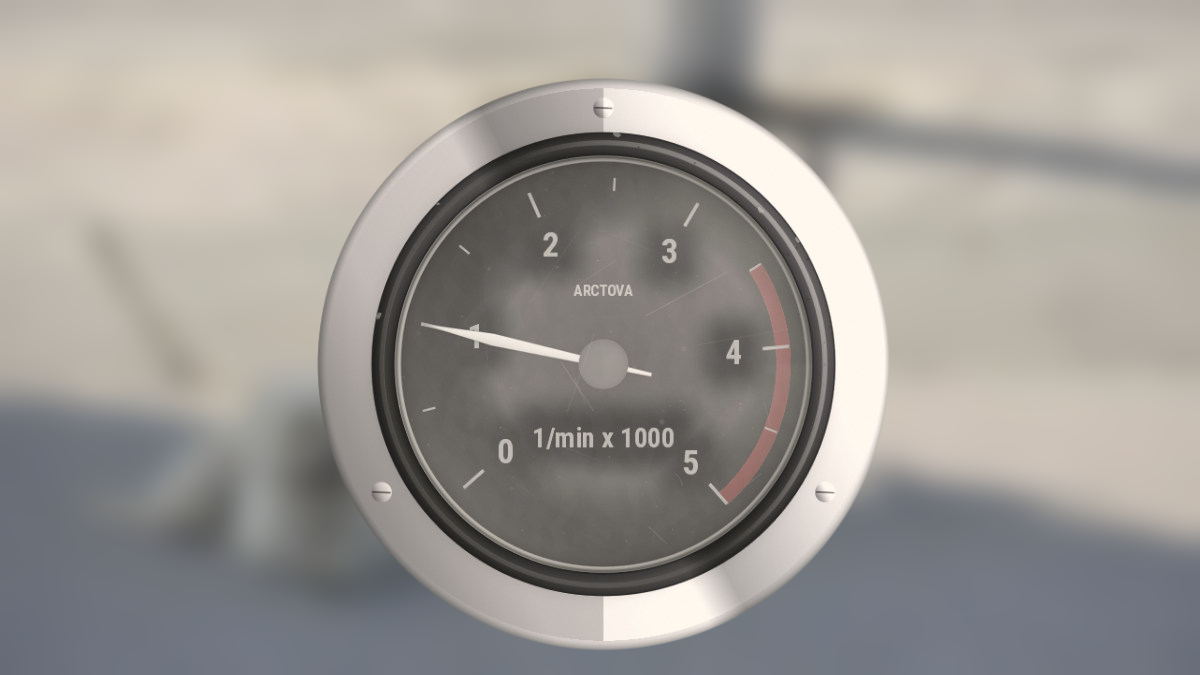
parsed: 1000 rpm
